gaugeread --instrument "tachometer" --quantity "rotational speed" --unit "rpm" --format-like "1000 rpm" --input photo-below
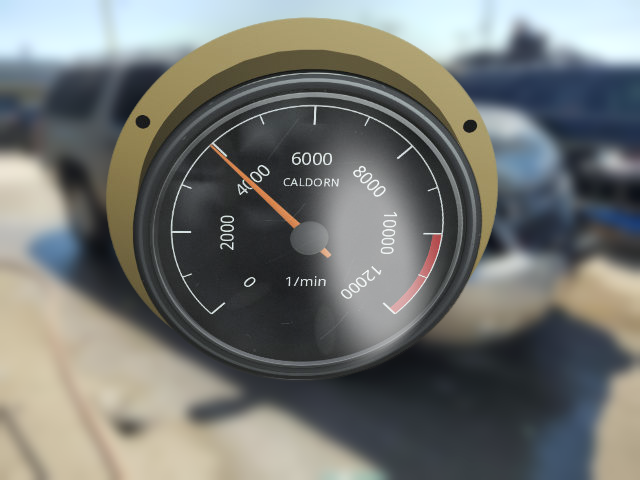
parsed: 4000 rpm
